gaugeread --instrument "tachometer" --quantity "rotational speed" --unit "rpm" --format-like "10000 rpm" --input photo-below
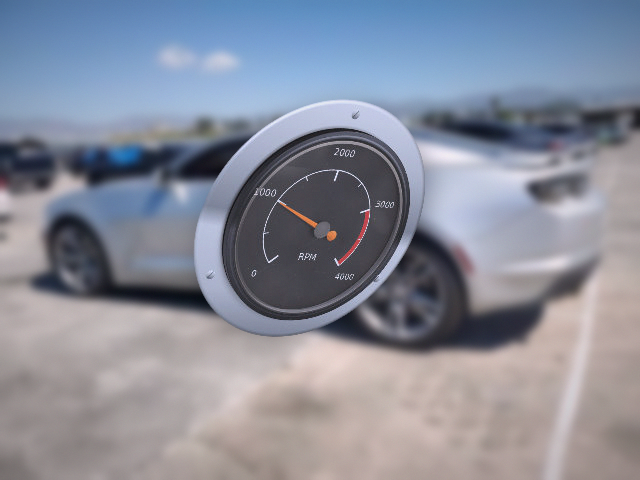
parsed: 1000 rpm
